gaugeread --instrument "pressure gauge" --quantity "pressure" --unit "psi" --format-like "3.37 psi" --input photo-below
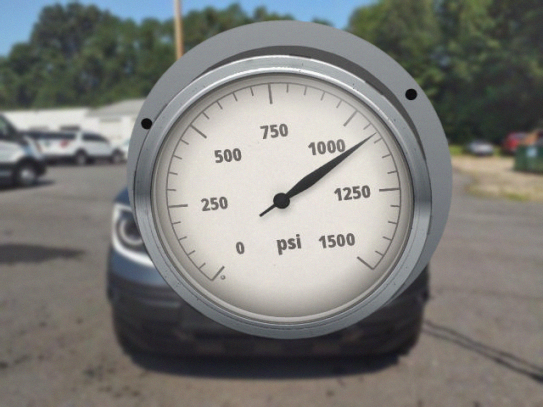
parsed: 1075 psi
